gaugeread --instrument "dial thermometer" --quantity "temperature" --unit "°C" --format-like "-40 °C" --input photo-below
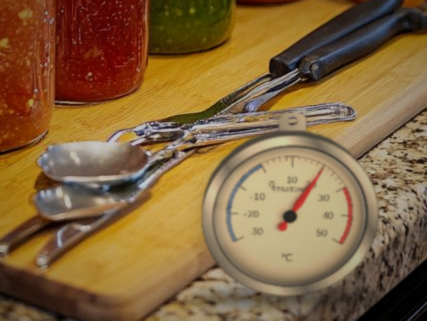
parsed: 20 °C
